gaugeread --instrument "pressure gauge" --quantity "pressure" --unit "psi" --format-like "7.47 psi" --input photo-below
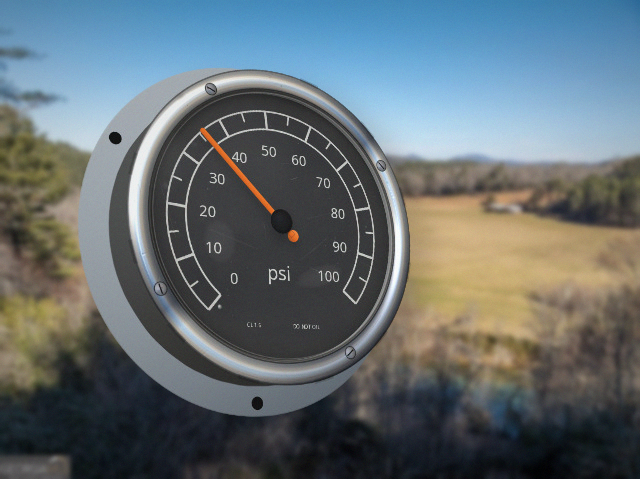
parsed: 35 psi
